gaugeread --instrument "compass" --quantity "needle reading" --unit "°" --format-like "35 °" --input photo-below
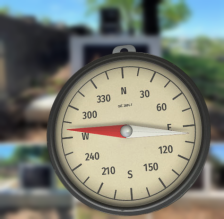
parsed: 277.5 °
